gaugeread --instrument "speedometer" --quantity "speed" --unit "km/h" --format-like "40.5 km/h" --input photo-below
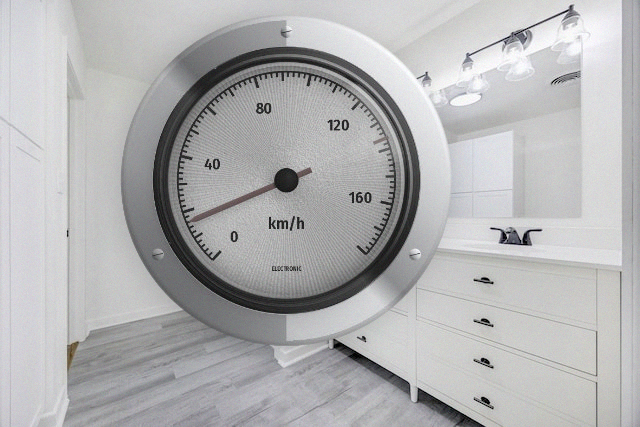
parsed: 16 km/h
